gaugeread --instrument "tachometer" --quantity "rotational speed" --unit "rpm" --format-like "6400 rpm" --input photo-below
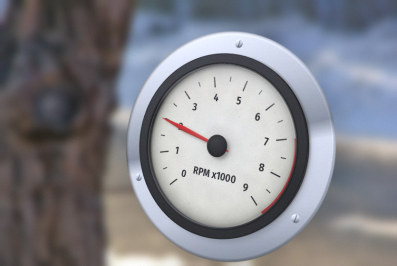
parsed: 2000 rpm
